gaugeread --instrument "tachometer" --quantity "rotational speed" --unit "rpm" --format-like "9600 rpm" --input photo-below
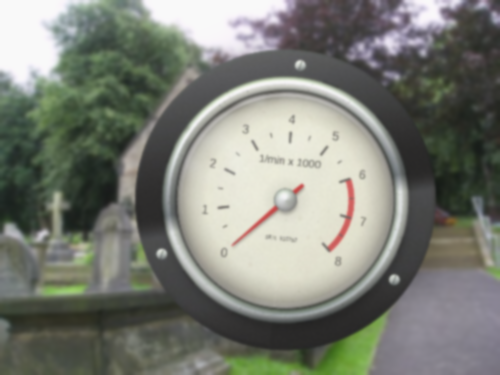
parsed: 0 rpm
